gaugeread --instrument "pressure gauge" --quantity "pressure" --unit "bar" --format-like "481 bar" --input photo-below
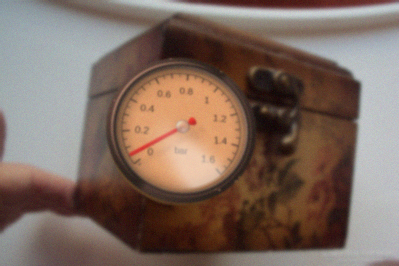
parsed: 0.05 bar
